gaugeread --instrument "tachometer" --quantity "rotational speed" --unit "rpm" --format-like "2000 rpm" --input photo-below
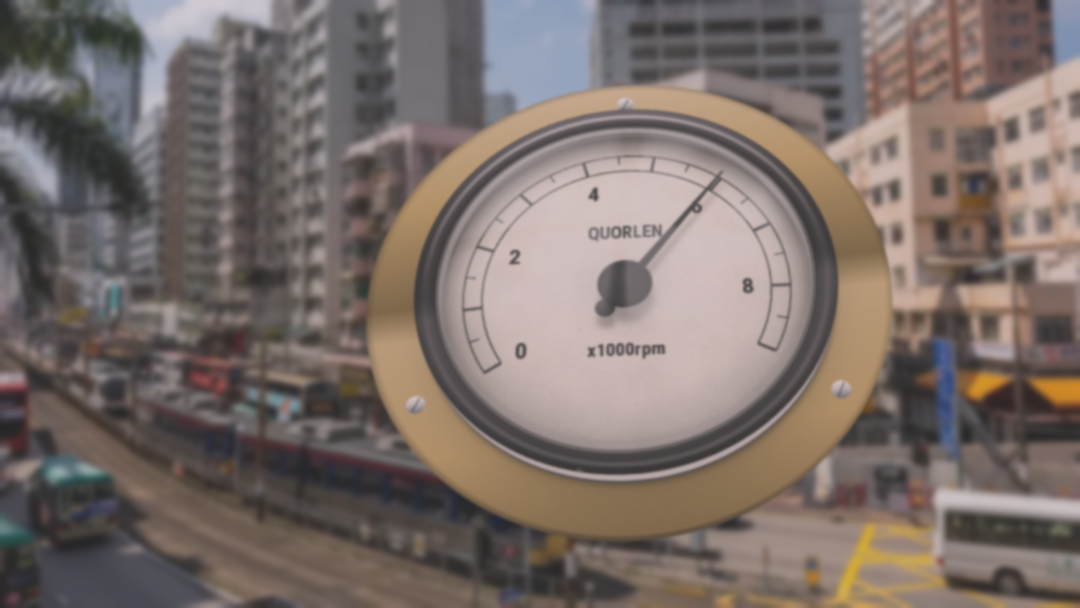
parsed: 6000 rpm
